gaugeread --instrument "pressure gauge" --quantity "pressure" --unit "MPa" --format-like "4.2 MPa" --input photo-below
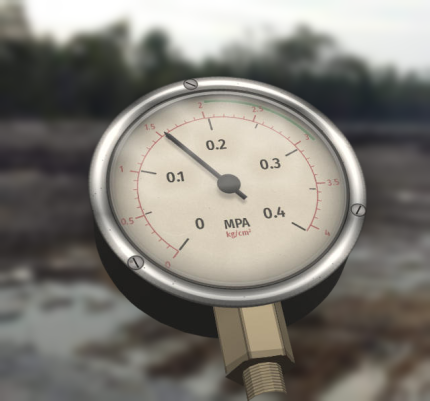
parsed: 0.15 MPa
